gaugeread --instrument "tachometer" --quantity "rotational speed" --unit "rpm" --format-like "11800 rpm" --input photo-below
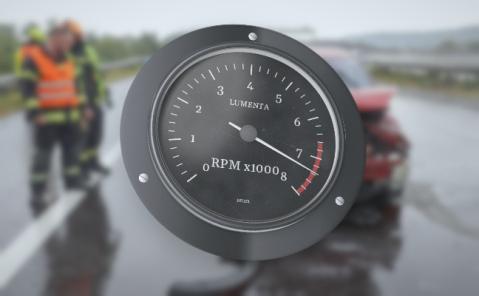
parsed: 7400 rpm
